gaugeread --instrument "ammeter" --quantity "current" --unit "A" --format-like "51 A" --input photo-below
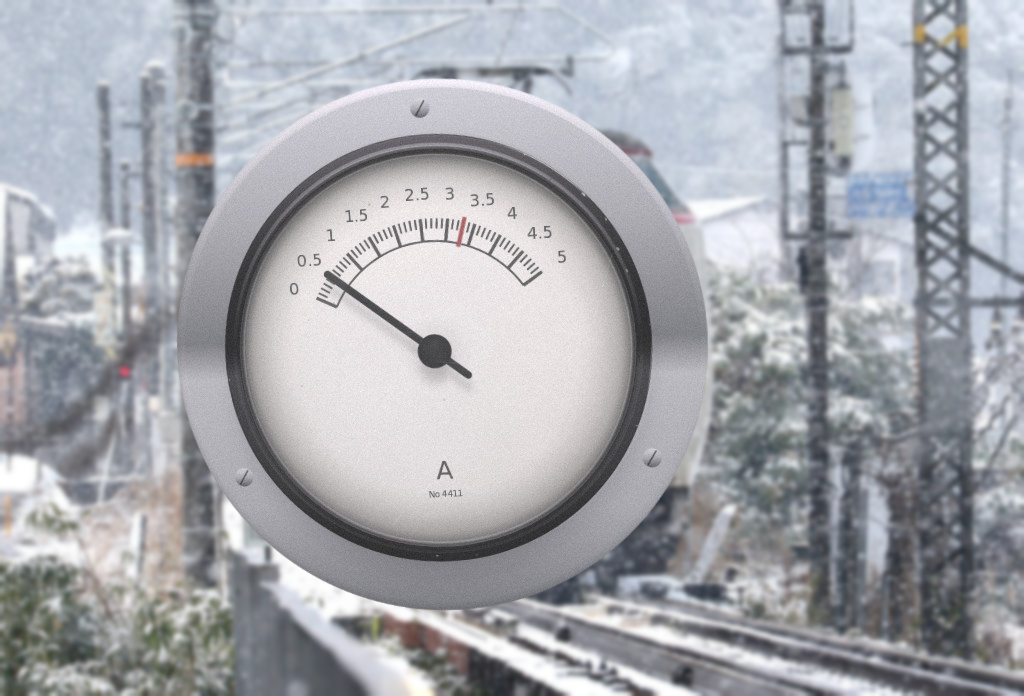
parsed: 0.5 A
